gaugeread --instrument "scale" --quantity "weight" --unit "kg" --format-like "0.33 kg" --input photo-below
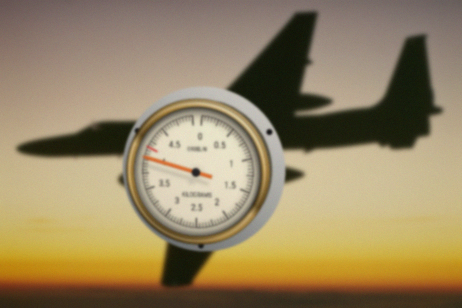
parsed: 4 kg
